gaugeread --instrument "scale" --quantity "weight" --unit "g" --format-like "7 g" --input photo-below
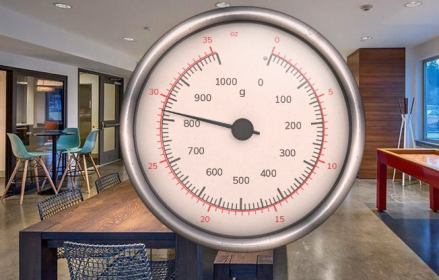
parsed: 820 g
